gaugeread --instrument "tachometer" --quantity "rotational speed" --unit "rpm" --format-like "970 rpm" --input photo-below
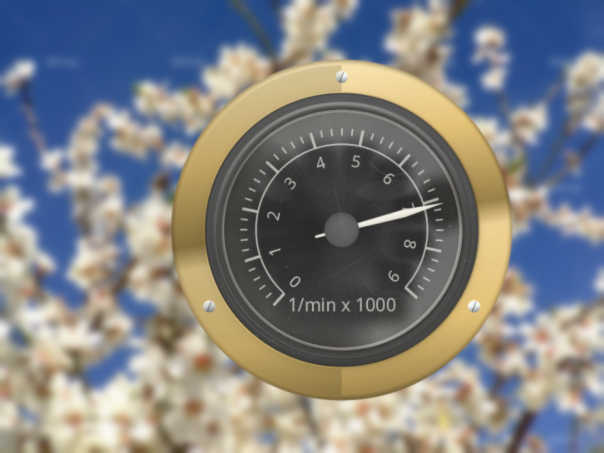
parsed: 7100 rpm
